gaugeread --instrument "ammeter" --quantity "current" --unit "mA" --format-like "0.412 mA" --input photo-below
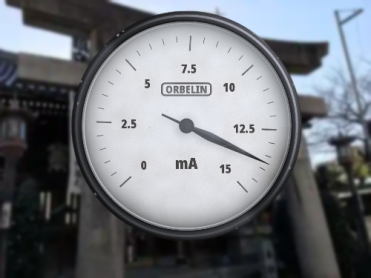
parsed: 13.75 mA
